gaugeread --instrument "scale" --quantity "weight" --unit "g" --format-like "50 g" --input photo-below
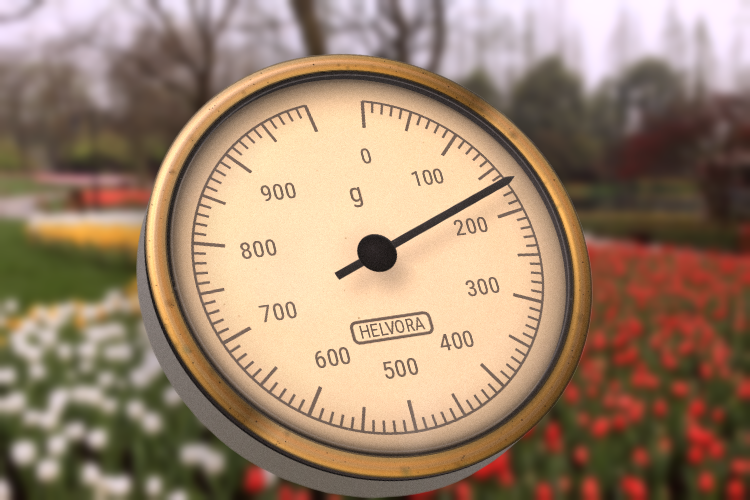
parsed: 170 g
